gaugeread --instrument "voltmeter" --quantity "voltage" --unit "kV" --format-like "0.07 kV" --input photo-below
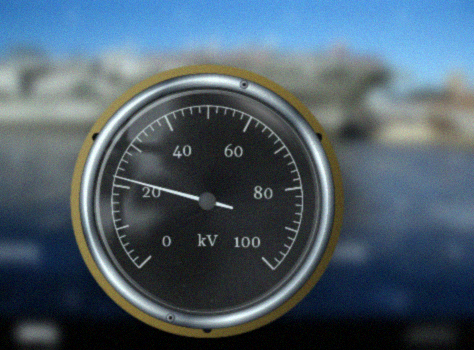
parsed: 22 kV
